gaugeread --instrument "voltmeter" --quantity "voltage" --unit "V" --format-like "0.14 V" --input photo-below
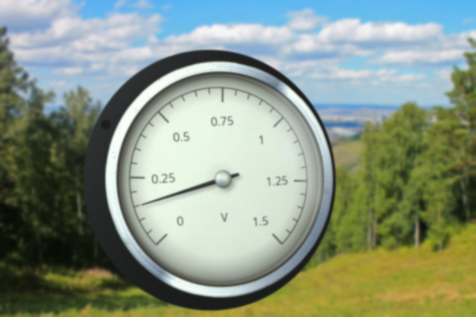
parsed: 0.15 V
